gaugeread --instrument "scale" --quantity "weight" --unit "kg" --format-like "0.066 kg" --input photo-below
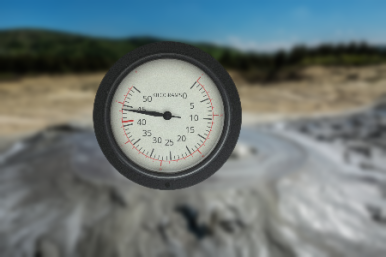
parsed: 44 kg
